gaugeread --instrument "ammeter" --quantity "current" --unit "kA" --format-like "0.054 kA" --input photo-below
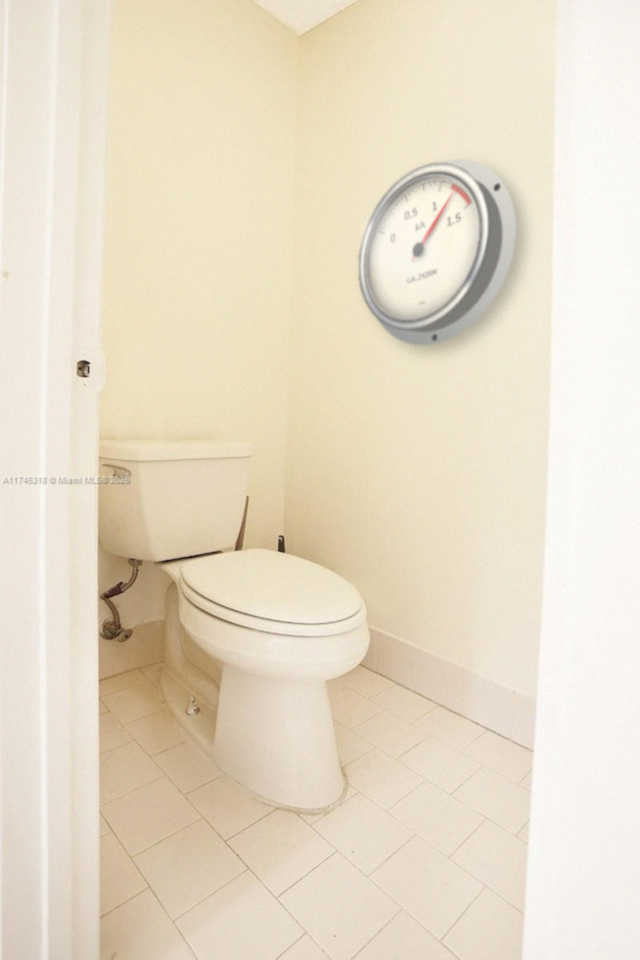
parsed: 1.25 kA
